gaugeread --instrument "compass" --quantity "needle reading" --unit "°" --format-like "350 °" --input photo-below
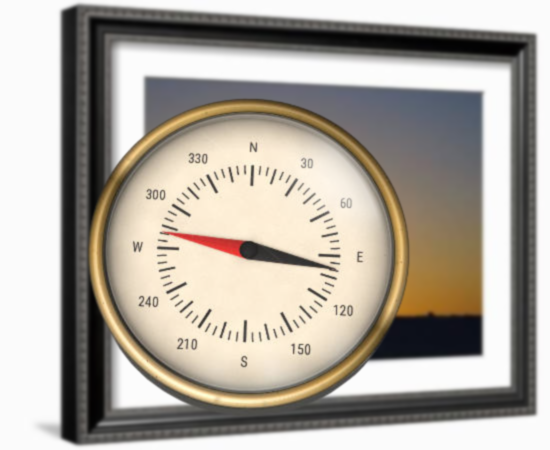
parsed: 280 °
